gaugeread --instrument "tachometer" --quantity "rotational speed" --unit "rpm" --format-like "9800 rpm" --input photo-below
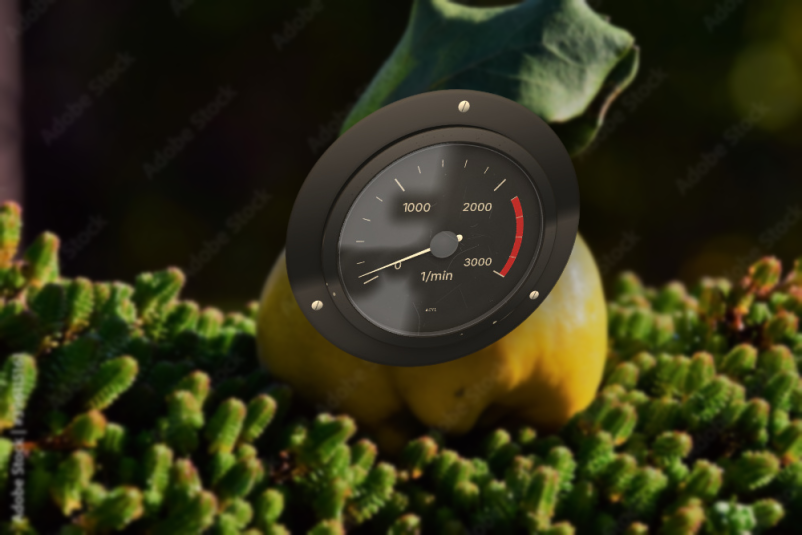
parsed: 100 rpm
